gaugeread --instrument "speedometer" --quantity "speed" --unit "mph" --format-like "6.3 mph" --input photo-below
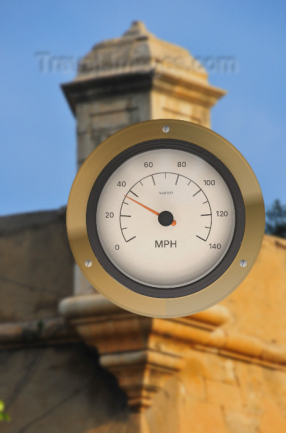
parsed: 35 mph
